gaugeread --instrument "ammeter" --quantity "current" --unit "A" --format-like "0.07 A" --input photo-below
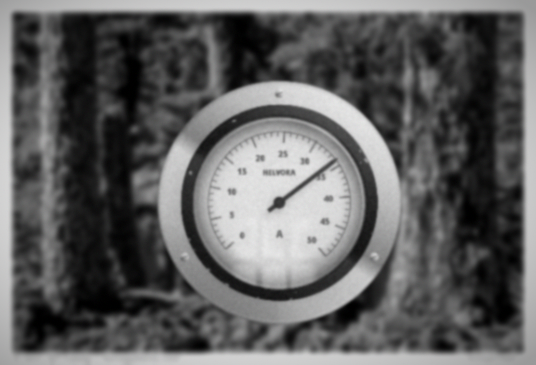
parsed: 34 A
